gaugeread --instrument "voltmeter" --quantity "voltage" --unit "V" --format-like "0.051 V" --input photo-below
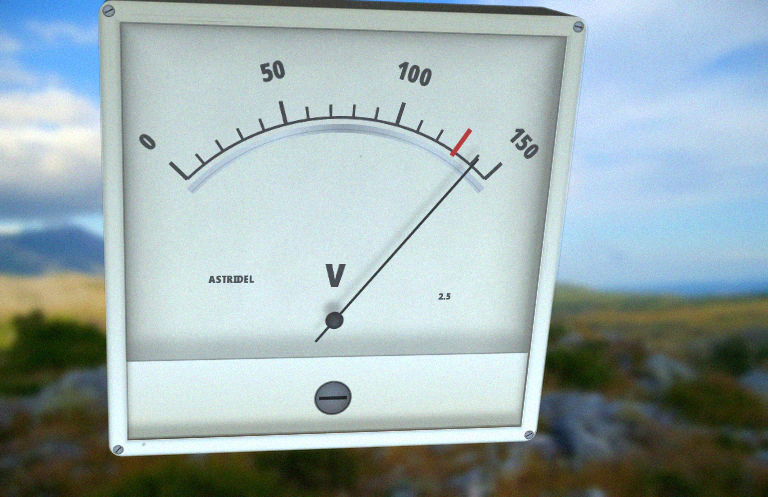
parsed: 140 V
